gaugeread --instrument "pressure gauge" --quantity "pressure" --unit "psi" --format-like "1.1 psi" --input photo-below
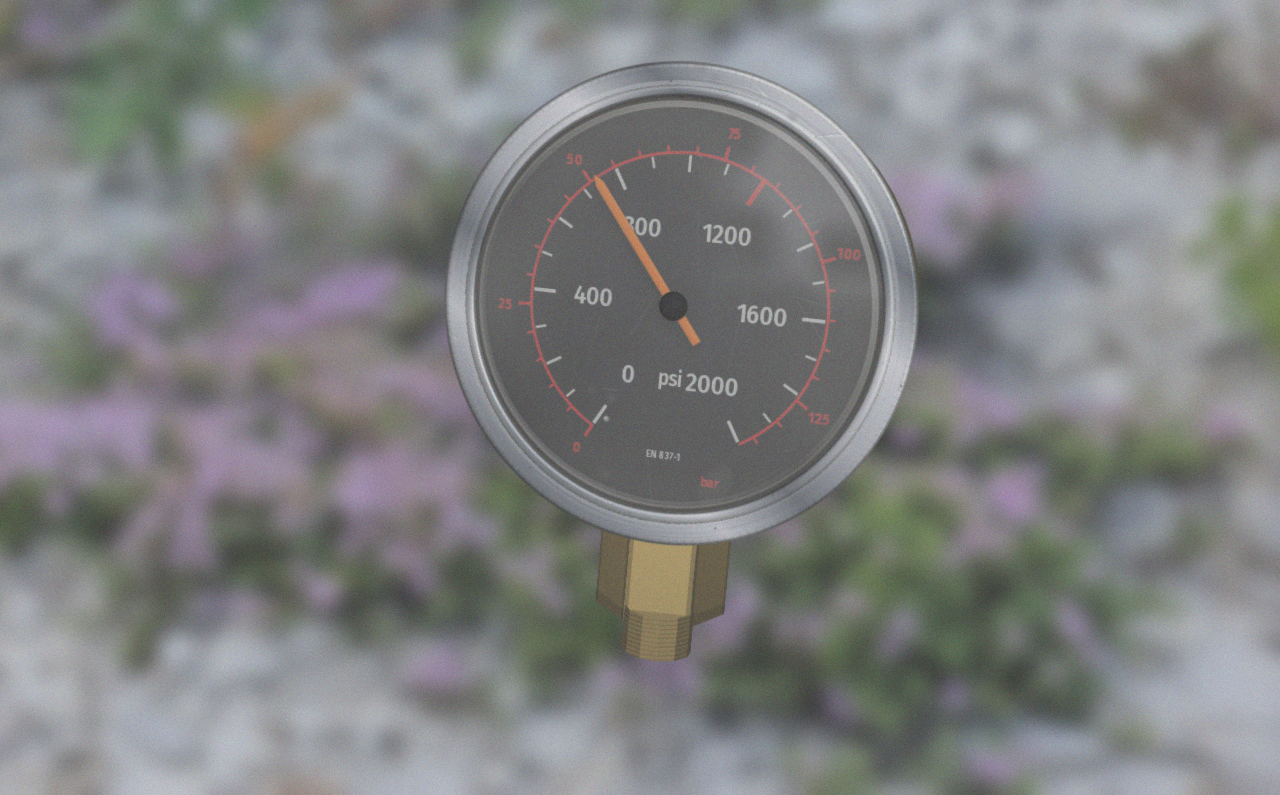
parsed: 750 psi
